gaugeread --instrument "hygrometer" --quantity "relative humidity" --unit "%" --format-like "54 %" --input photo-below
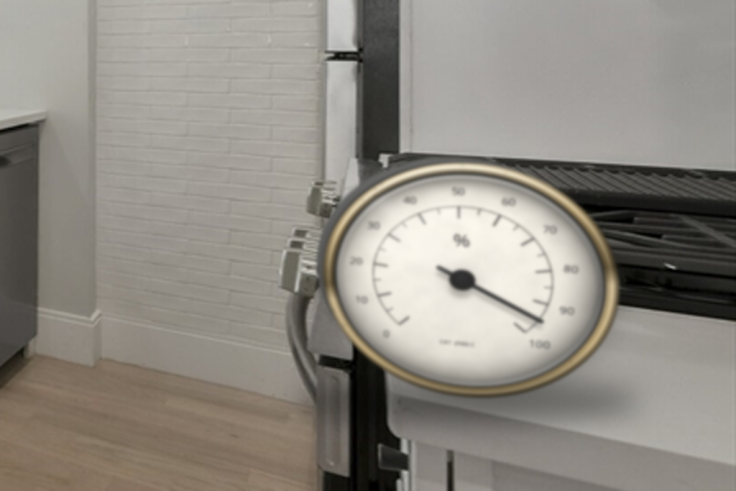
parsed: 95 %
